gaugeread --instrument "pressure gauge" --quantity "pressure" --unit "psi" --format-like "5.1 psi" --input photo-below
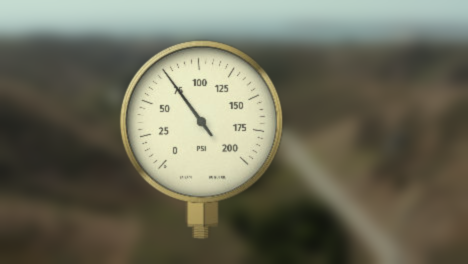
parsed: 75 psi
